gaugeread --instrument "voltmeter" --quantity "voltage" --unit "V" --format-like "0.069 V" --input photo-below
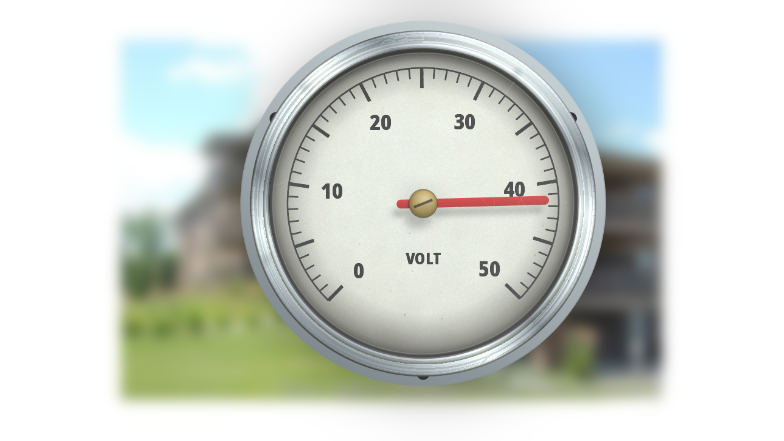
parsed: 41.5 V
